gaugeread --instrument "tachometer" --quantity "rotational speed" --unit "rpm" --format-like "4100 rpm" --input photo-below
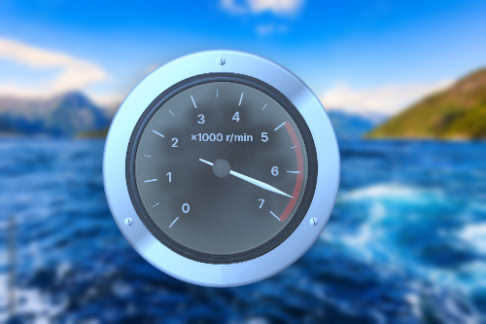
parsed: 6500 rpm
